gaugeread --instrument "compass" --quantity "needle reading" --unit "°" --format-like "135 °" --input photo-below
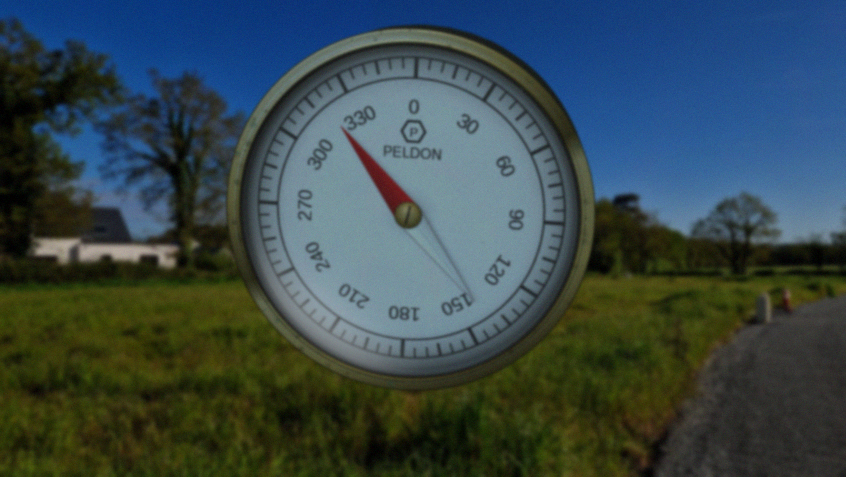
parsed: 320 °
